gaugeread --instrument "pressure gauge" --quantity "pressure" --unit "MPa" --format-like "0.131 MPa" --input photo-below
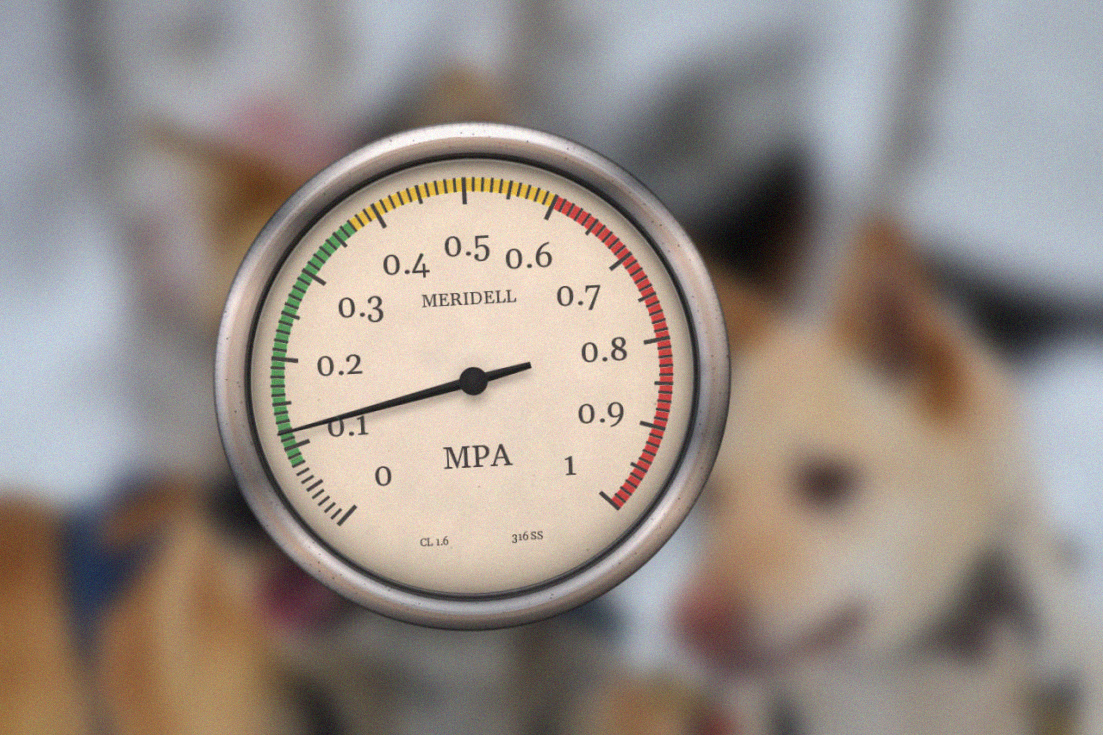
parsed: 0.12 MPa
